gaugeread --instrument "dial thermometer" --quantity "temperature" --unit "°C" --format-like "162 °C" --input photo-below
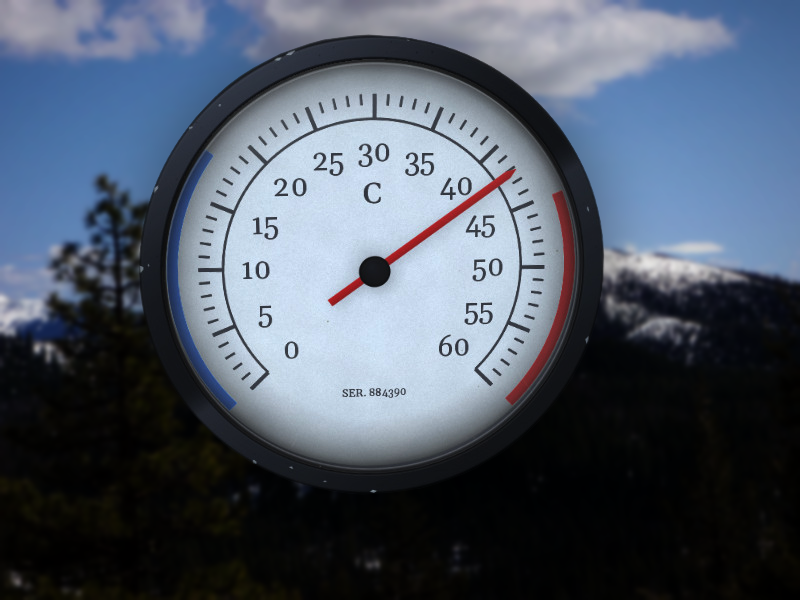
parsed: 42 °C
